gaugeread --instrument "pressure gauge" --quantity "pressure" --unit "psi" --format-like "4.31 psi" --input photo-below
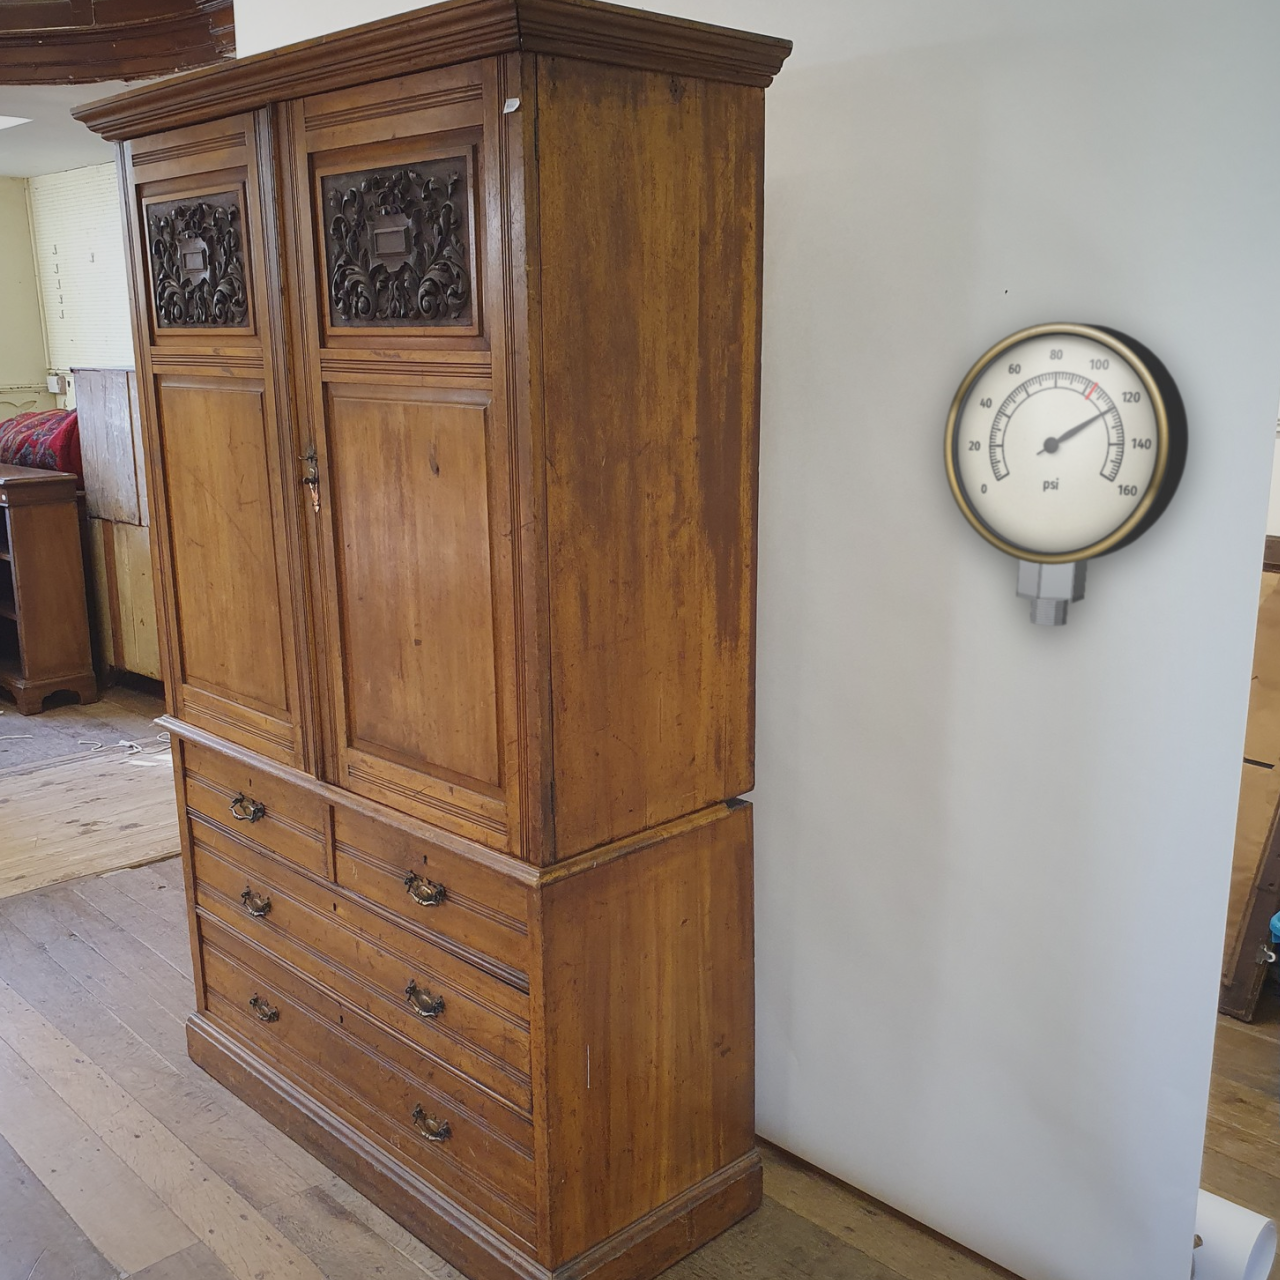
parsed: 120 psi
